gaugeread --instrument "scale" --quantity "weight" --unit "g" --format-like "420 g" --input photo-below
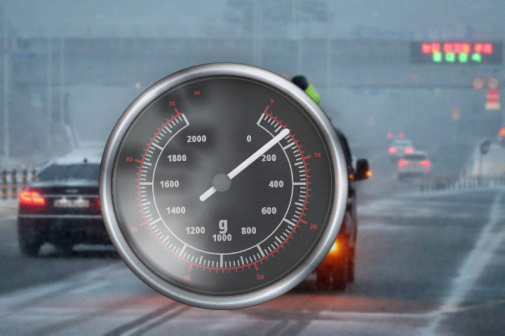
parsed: 140 g
